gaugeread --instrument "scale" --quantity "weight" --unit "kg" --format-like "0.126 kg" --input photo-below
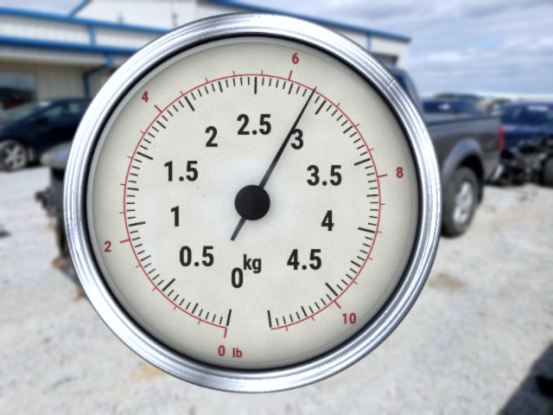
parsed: 2.9 kg
